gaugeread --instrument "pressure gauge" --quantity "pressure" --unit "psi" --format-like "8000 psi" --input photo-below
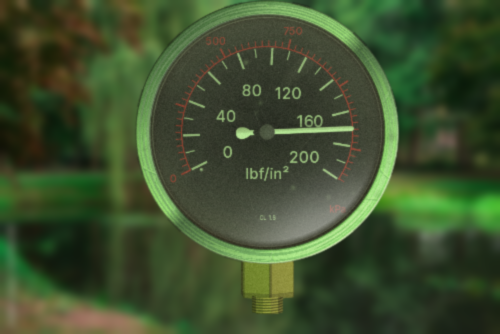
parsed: 170 psi
